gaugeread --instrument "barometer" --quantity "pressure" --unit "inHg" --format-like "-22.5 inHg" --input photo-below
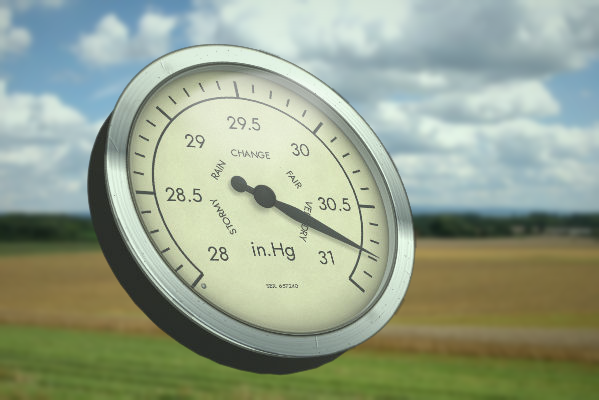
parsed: 30.8 inHg
